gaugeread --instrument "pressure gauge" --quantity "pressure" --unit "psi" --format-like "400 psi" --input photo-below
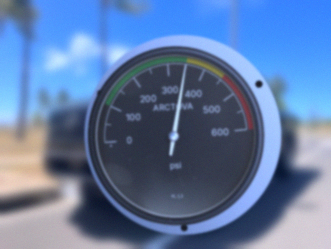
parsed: 350 psi
